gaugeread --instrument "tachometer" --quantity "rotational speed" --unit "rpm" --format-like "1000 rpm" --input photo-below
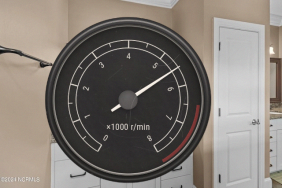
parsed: 5500 rpm
